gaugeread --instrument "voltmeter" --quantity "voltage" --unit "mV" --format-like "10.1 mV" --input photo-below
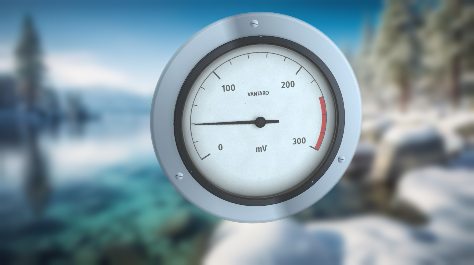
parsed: 40 mV
